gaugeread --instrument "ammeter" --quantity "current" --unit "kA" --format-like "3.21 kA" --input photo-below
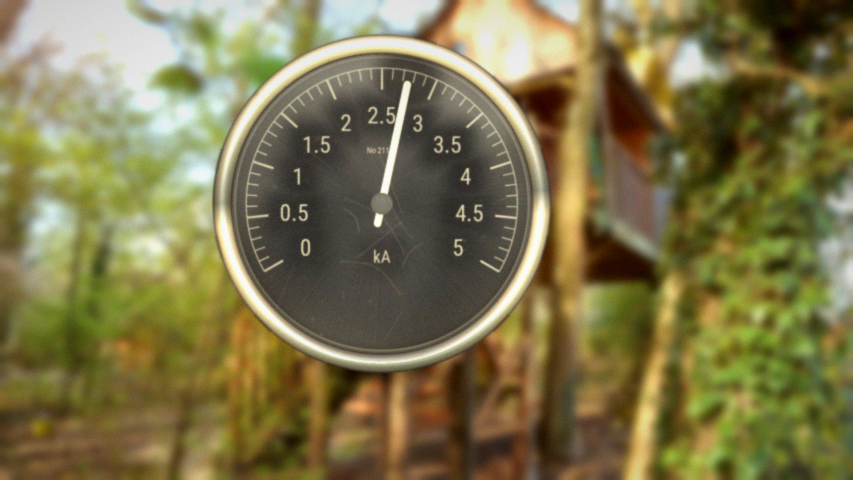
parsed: 2.75 kA
